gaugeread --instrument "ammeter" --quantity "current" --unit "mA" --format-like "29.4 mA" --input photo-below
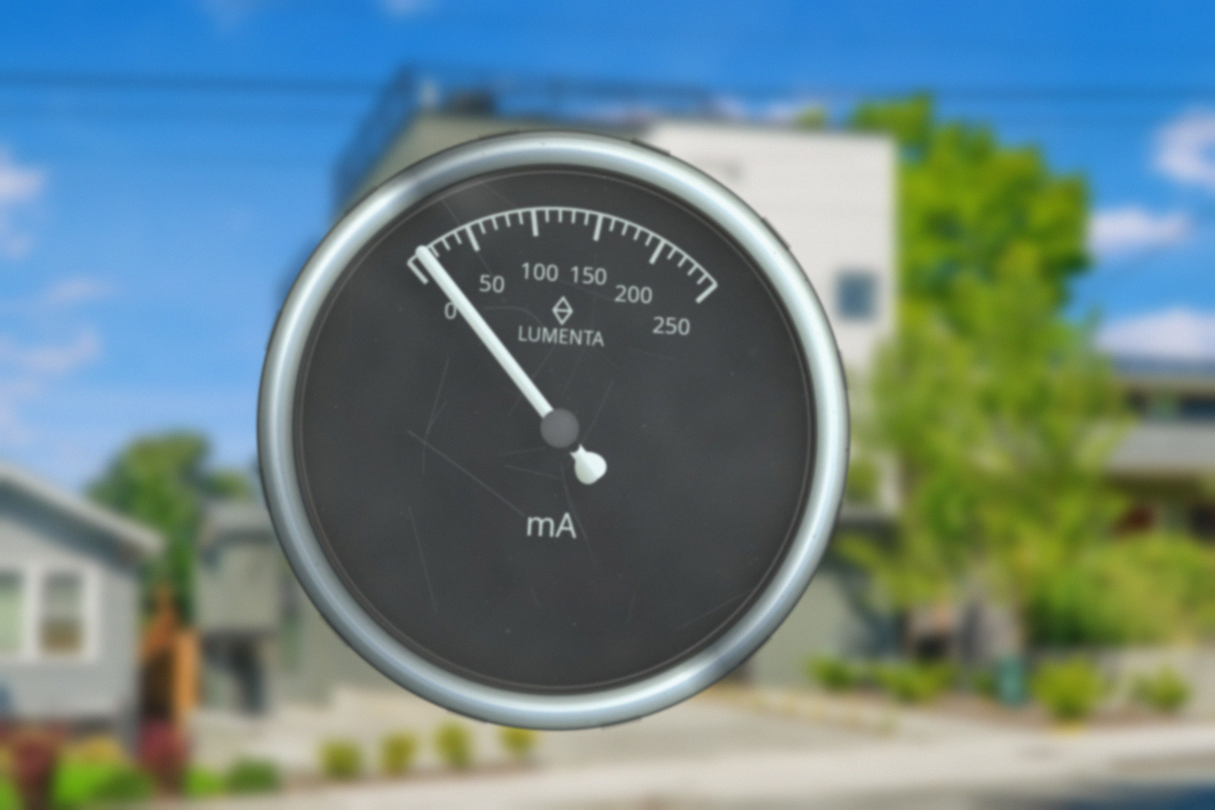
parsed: 10 mA
